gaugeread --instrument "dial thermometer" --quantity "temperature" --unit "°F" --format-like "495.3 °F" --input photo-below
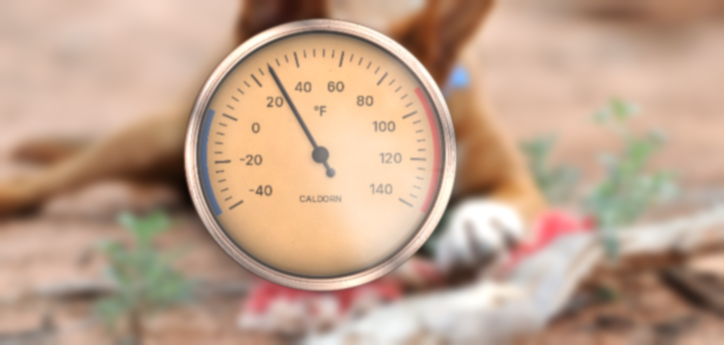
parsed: 28 °F
